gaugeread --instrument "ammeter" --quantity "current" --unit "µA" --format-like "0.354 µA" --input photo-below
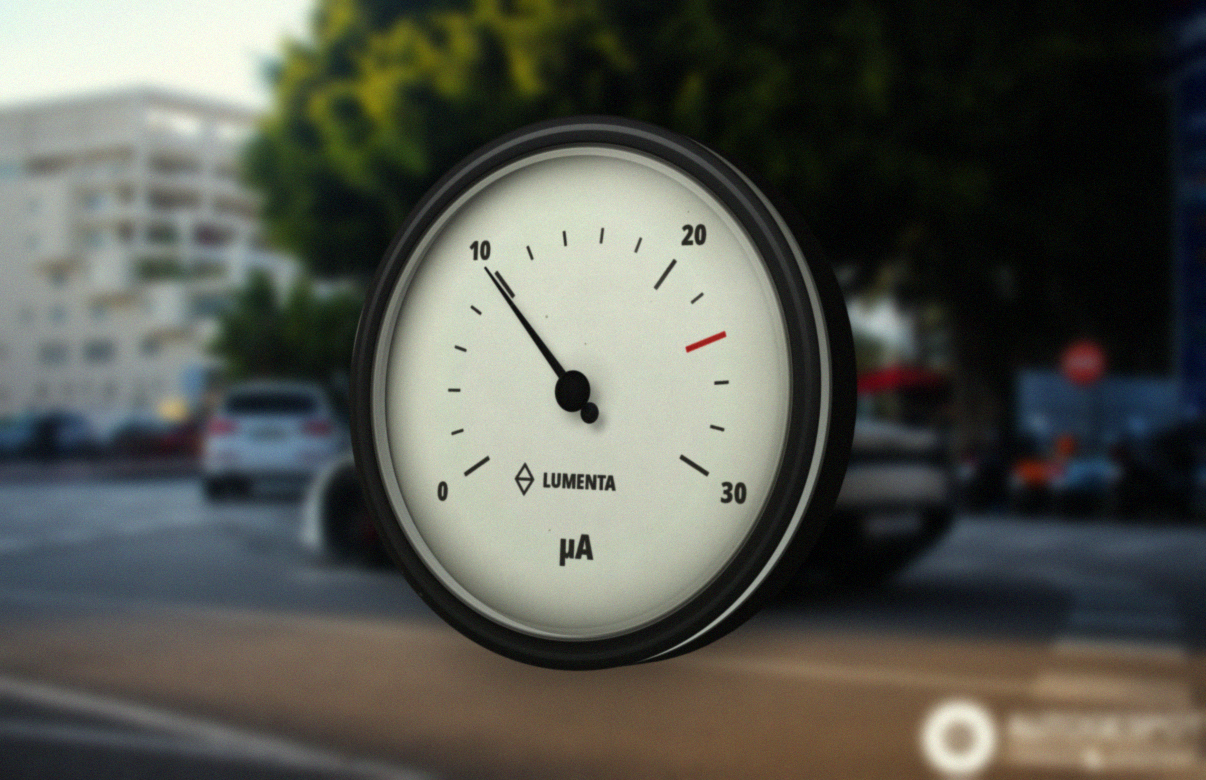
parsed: 10 µA
